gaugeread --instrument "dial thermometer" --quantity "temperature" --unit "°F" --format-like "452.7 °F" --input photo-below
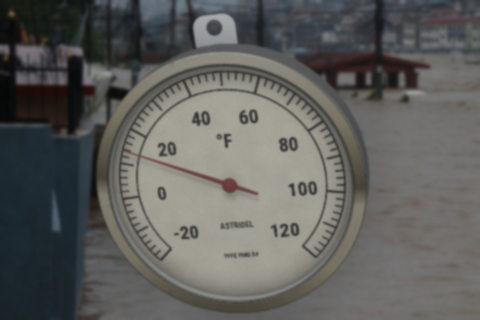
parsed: 14 °F
